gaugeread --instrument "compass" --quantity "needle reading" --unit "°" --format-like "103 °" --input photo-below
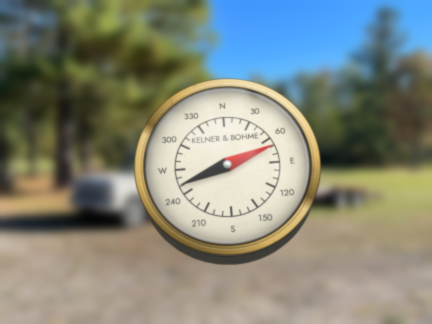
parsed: 70 °
